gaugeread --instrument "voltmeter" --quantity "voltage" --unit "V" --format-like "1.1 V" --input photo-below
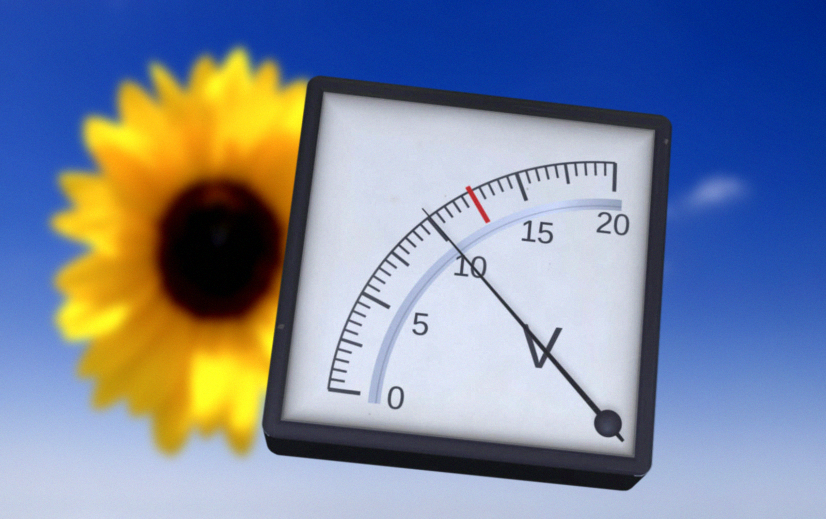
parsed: 10 V
